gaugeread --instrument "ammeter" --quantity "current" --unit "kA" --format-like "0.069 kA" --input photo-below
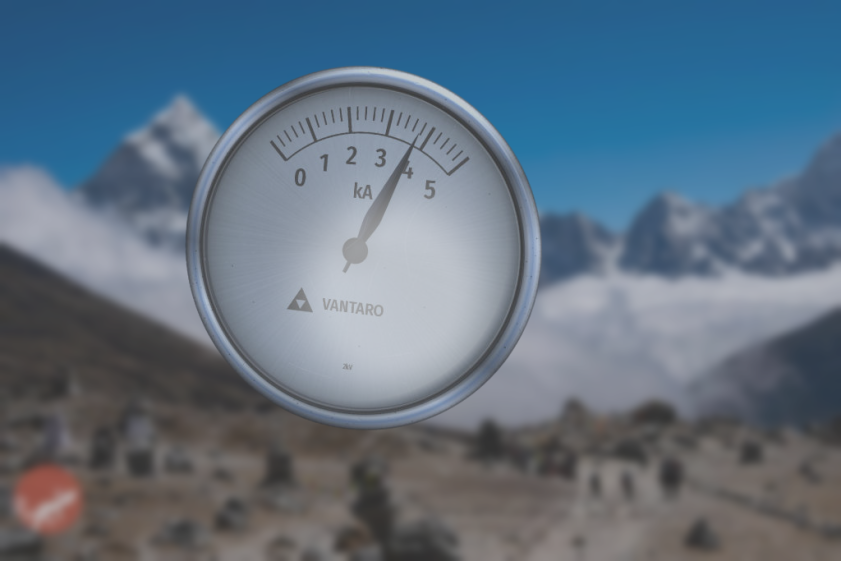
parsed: 3.8 kA
